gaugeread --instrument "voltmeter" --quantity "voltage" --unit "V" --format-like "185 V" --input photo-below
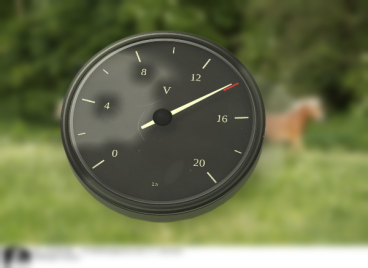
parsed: 14 V
